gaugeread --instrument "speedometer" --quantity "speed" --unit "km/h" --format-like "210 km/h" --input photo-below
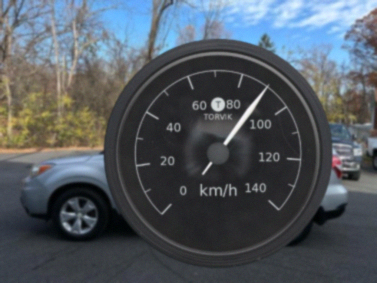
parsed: 90 km/h
